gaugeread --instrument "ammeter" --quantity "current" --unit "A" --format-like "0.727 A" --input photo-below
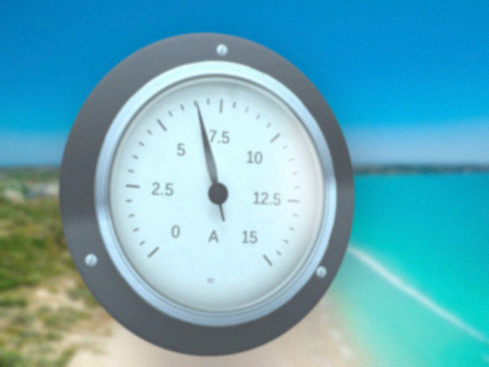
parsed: 6.5 A
